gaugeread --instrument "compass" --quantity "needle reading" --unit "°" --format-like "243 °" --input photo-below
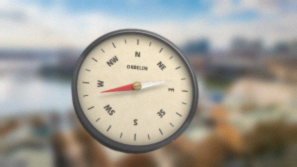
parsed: 255 °
